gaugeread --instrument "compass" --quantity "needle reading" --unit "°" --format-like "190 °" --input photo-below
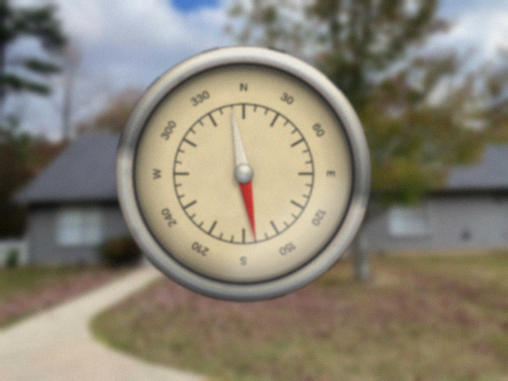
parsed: 170 °
